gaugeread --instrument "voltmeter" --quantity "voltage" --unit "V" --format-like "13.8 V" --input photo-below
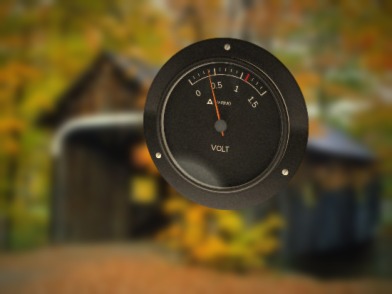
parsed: 0.4 V
